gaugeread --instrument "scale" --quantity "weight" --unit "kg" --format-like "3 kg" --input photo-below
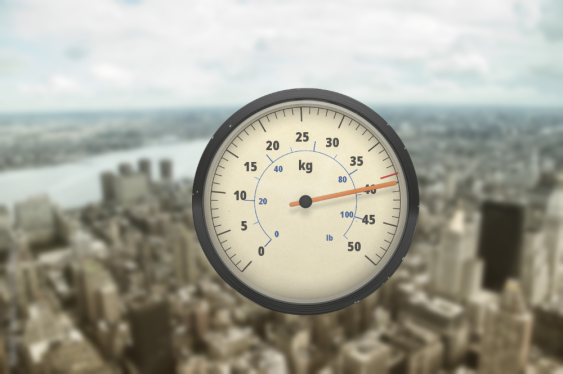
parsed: 40 kg
